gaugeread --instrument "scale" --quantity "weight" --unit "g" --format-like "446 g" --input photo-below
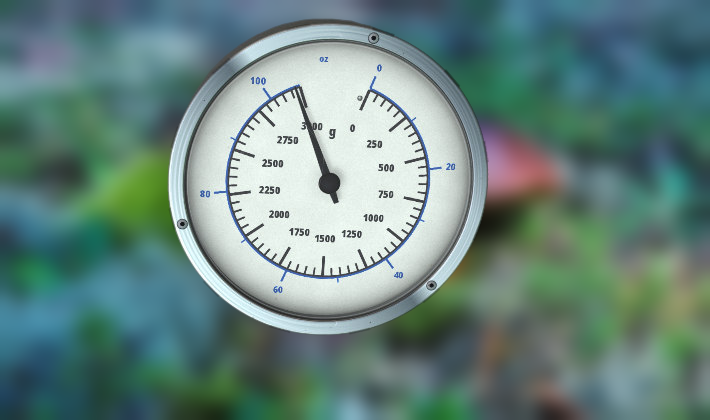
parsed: 2975 g
